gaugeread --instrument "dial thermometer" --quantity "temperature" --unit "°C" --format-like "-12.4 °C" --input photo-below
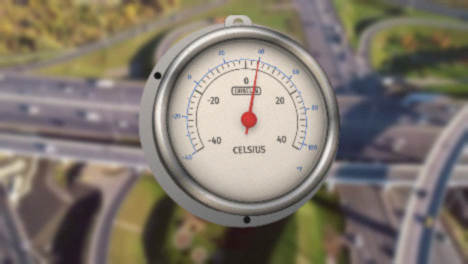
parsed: 4 °C
